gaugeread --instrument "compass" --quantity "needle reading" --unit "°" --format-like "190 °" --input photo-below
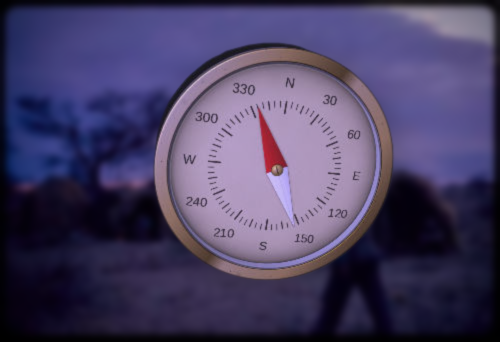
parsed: 335 °
